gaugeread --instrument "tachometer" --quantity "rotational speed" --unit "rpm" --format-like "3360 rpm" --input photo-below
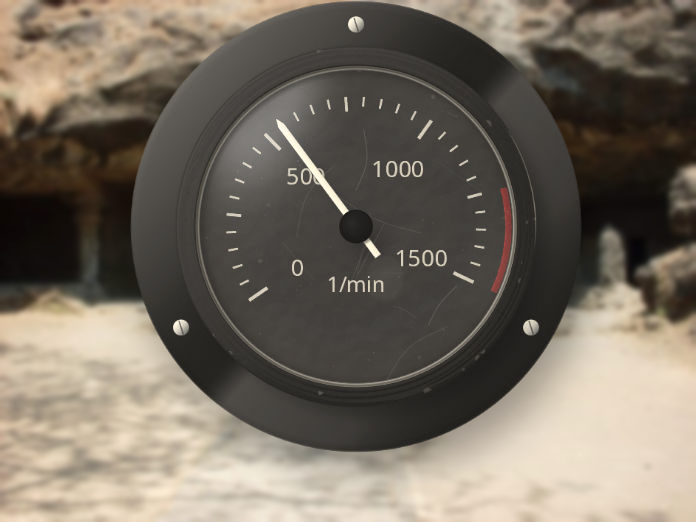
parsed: 550 rpm
